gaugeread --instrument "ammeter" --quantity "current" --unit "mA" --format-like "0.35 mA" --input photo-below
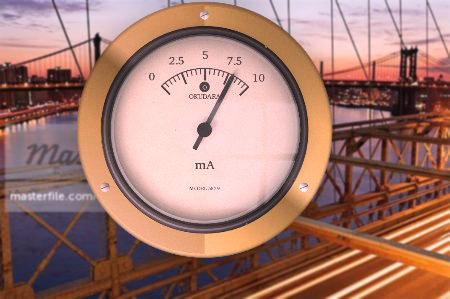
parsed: 8 mA
